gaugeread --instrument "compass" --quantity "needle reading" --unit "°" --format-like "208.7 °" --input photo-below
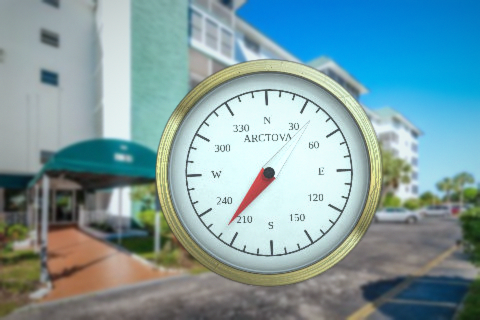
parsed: 220 °
